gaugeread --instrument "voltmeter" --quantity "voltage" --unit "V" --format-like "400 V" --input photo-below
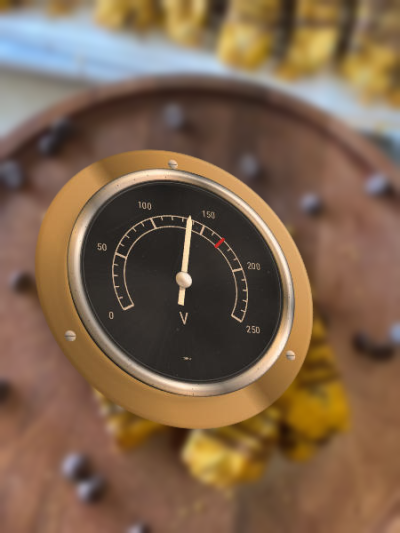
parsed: 135 V
